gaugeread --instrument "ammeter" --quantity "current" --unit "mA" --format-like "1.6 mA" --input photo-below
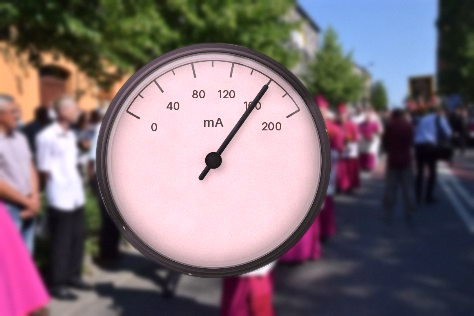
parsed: 160 mA
